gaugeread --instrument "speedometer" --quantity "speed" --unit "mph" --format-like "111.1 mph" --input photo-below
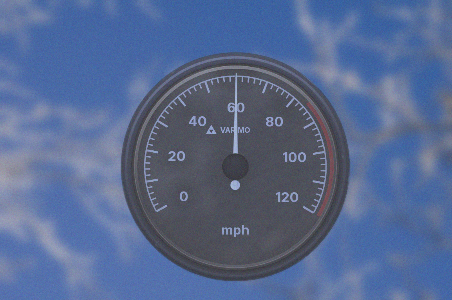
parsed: 60 mph
